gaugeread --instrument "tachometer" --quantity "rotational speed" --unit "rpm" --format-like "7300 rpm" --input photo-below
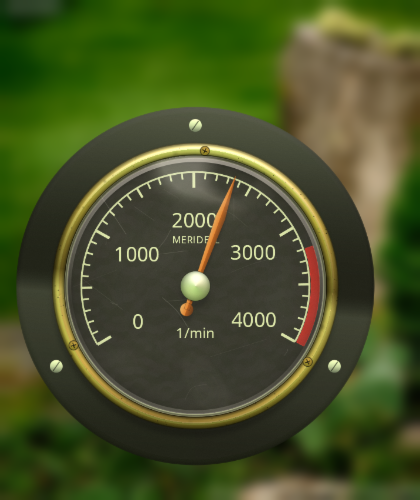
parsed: 2350 rpm
